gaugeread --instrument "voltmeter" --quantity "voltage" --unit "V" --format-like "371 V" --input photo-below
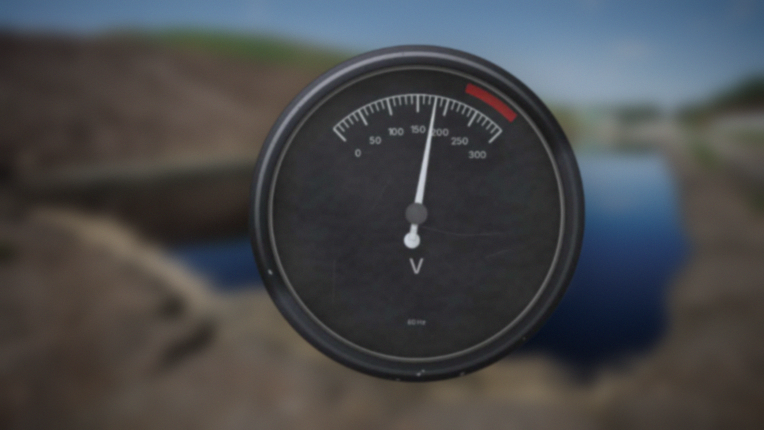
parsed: 180 V
